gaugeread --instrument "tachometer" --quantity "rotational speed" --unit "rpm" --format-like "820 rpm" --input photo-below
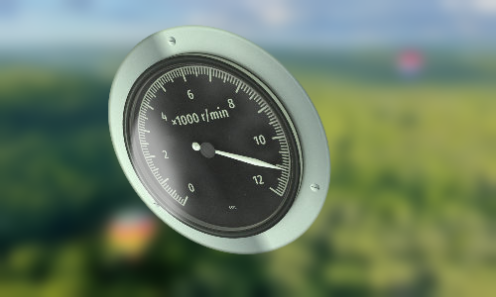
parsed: 11000 rpm
